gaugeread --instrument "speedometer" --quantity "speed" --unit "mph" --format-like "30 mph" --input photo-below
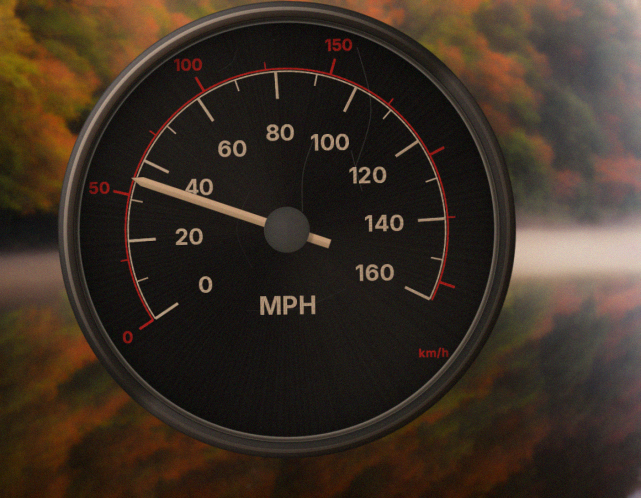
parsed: 35 mph
